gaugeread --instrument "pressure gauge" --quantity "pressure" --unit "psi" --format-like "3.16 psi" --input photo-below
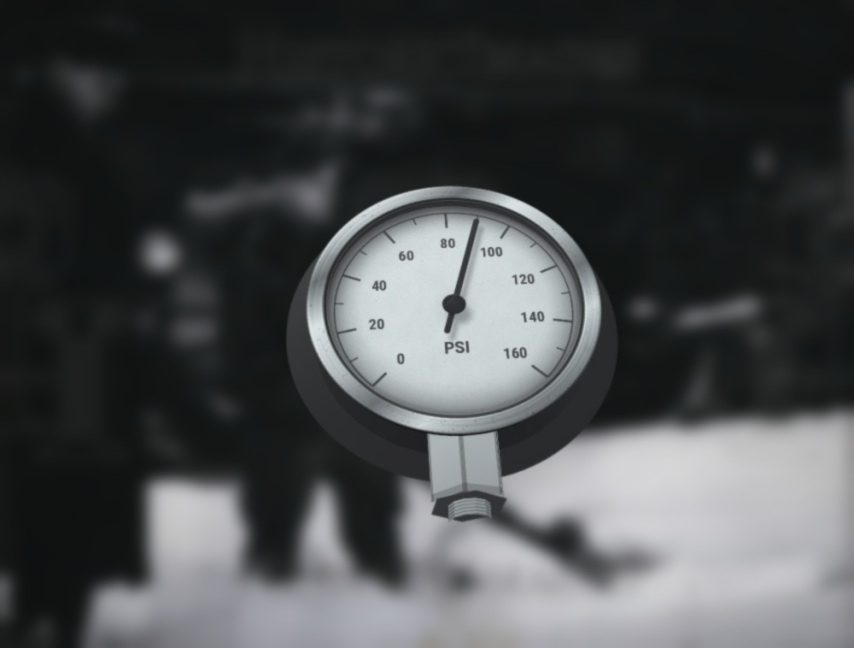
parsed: 90 psi
